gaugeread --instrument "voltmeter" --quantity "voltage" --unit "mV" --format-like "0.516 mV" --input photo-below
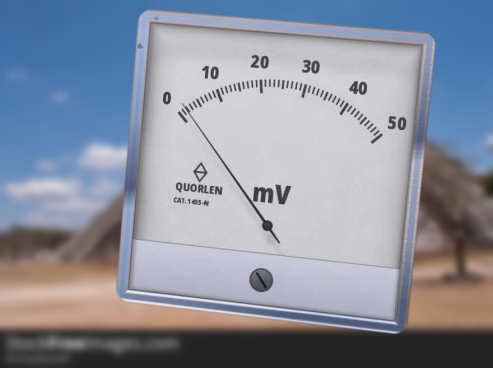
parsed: 2 mV
